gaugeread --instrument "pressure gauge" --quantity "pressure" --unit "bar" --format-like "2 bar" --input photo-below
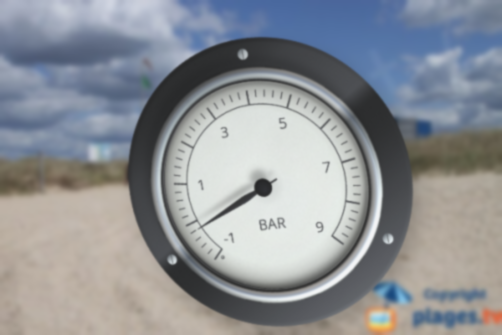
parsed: -0.2 bar
